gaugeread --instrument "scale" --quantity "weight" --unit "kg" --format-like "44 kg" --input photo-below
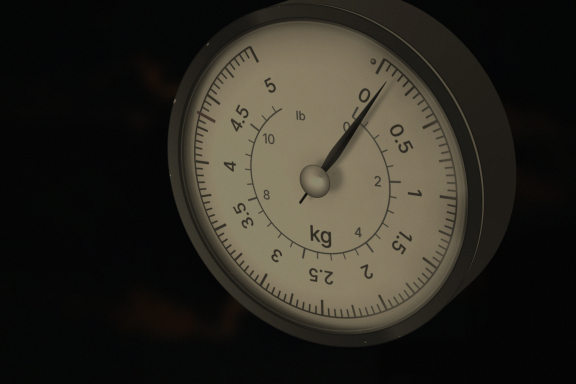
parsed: 0.1 kg
